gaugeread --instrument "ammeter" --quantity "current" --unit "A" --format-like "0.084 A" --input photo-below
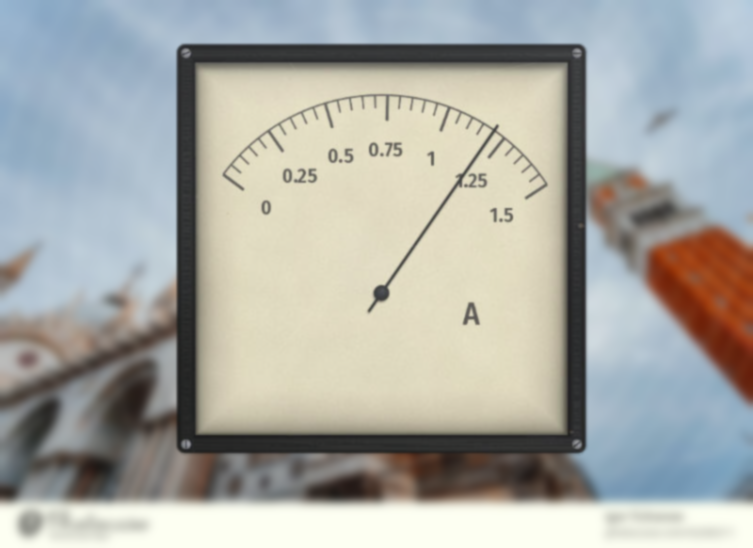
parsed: 1.2 A
